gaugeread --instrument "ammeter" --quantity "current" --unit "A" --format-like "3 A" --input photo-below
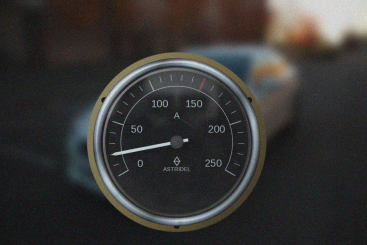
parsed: 20 A
